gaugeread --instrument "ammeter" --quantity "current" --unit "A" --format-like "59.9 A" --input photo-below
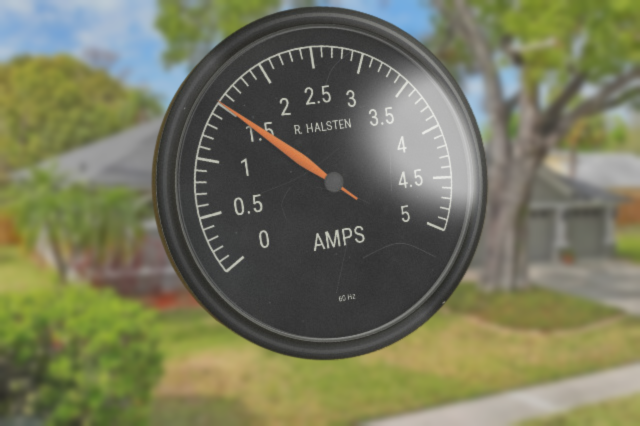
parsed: 1.5 A
